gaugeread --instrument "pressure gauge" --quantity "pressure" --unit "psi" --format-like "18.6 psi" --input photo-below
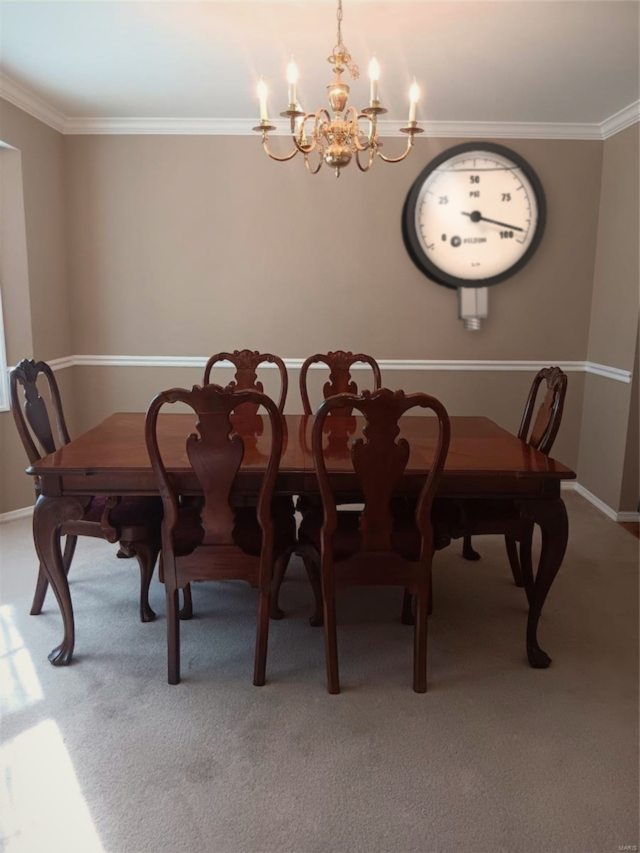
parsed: 95 psi
